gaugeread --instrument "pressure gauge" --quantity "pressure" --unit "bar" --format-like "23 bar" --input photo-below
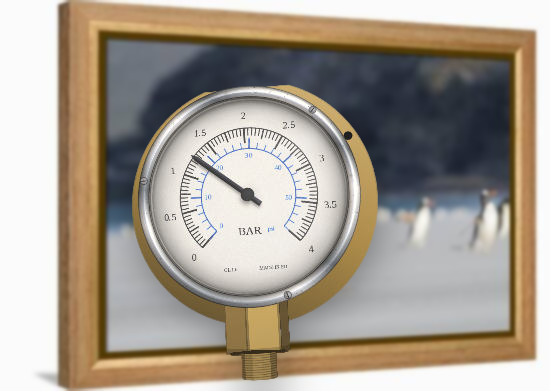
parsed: 1.25 bar
